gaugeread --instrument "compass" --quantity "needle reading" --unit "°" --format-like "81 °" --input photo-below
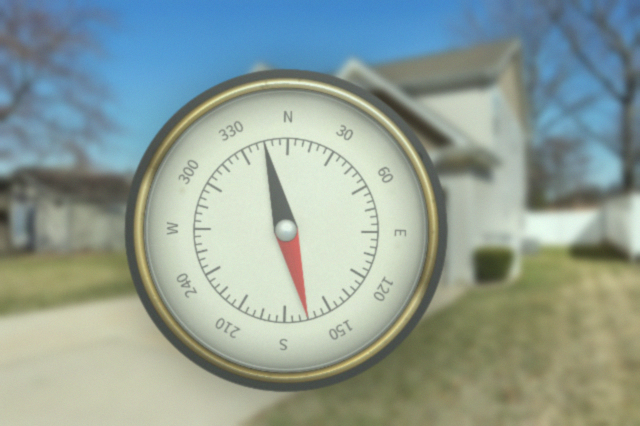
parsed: 165 °
